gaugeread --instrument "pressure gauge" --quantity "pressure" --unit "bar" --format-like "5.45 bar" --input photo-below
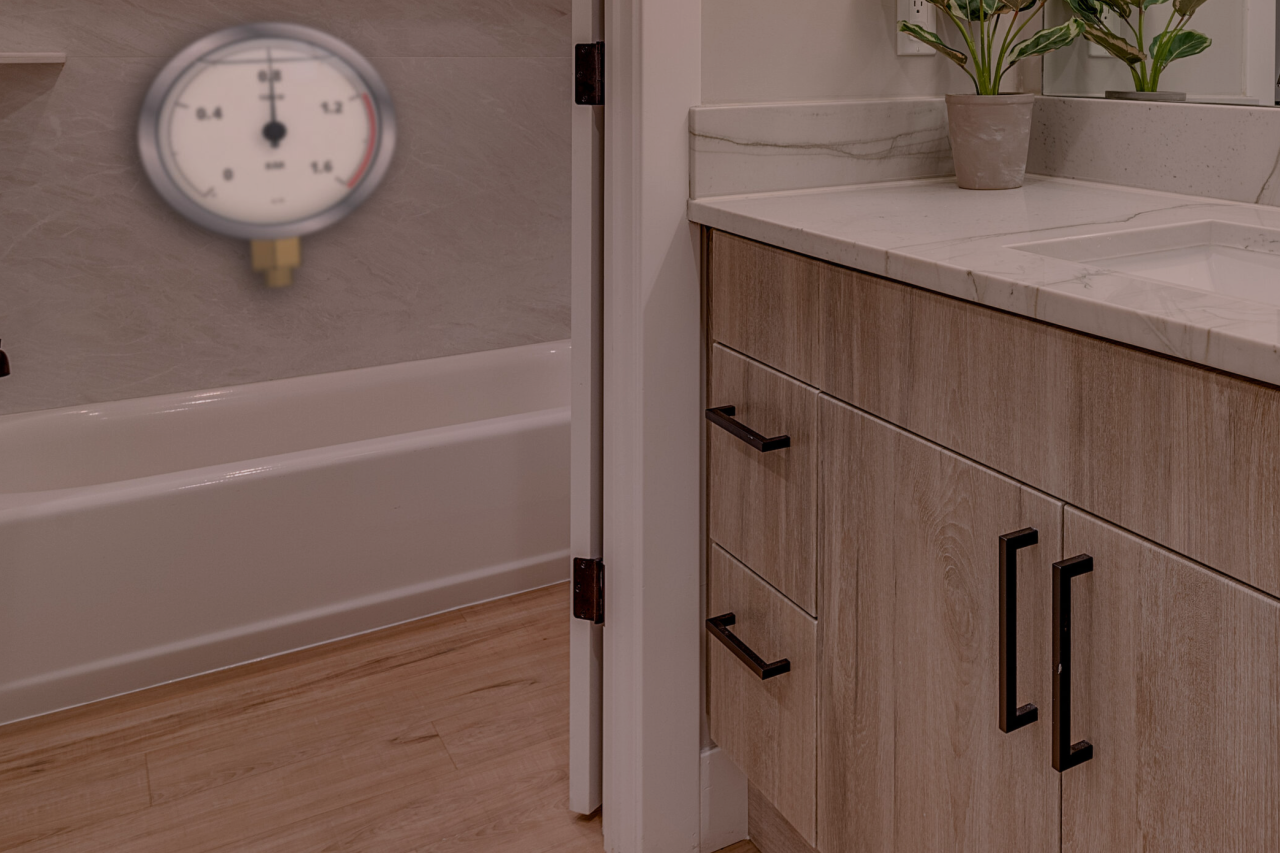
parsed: 0.8 bar
